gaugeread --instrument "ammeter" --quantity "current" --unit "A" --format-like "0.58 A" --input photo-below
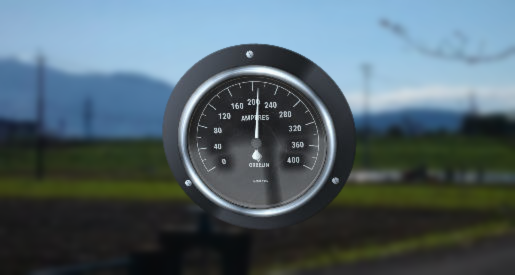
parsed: 210 A
